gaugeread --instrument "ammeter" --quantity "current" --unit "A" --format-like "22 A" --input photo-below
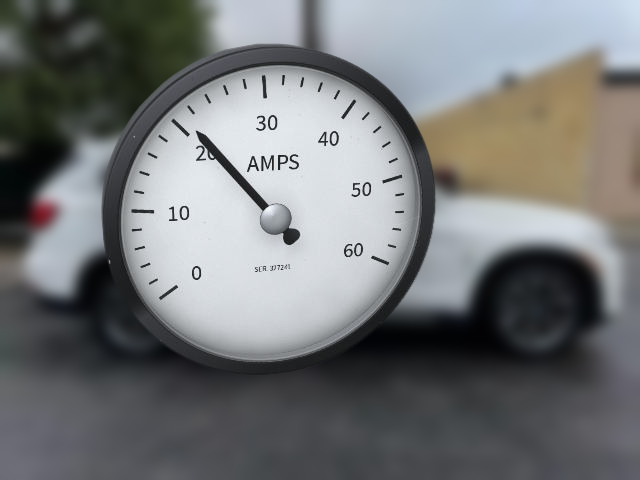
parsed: 21 A
